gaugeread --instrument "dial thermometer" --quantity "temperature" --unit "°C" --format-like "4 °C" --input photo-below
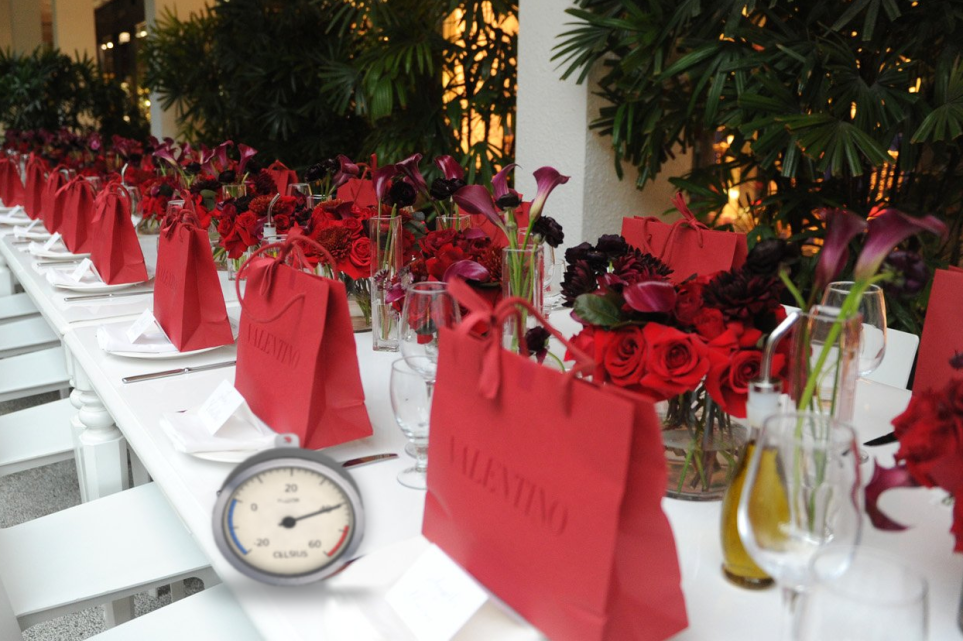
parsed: 40 °C
